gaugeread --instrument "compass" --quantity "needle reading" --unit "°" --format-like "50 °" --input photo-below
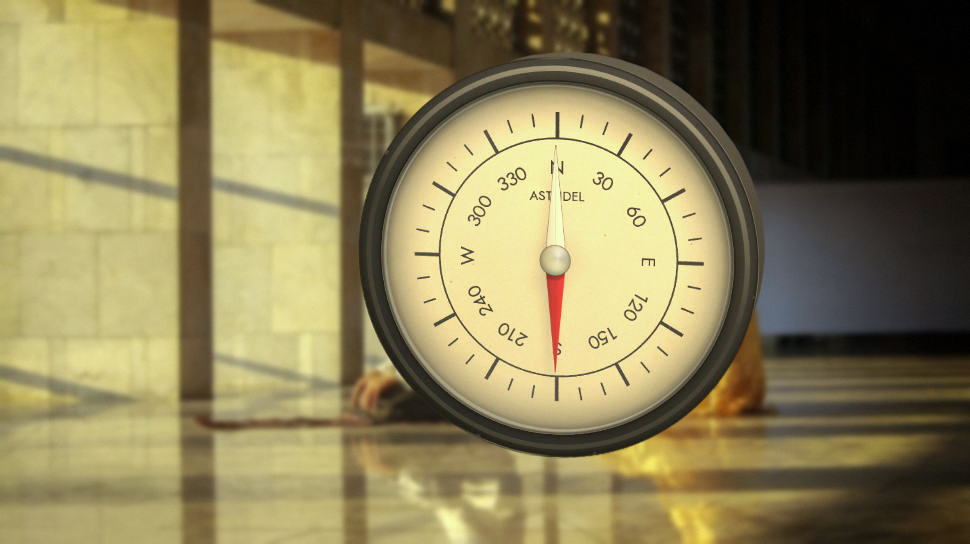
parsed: 180 °
